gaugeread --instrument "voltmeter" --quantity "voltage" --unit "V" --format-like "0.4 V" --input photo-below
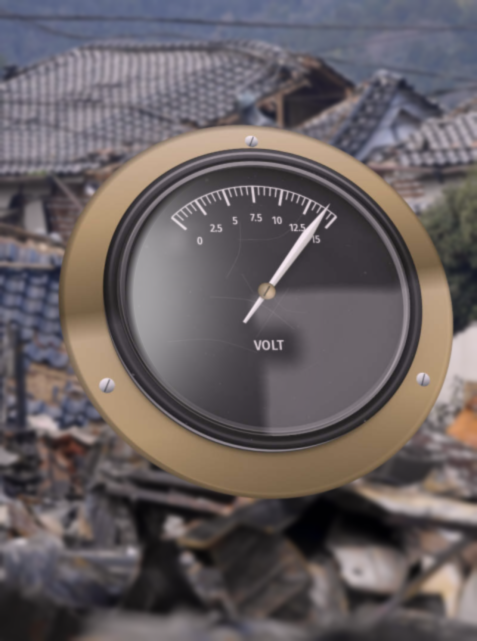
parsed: 14 V
